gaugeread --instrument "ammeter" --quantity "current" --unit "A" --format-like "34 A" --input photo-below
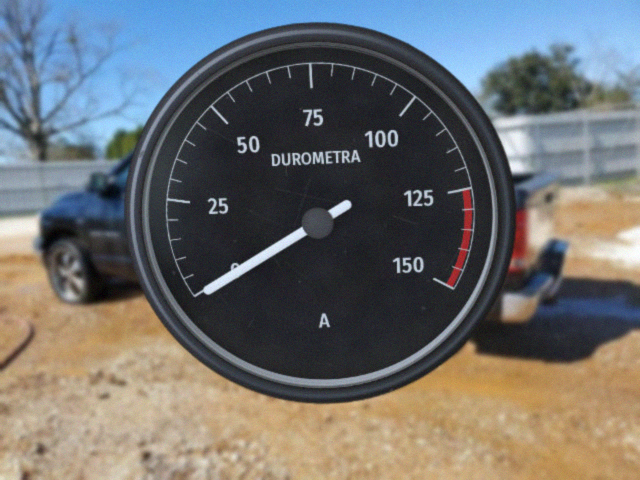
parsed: 0 A
